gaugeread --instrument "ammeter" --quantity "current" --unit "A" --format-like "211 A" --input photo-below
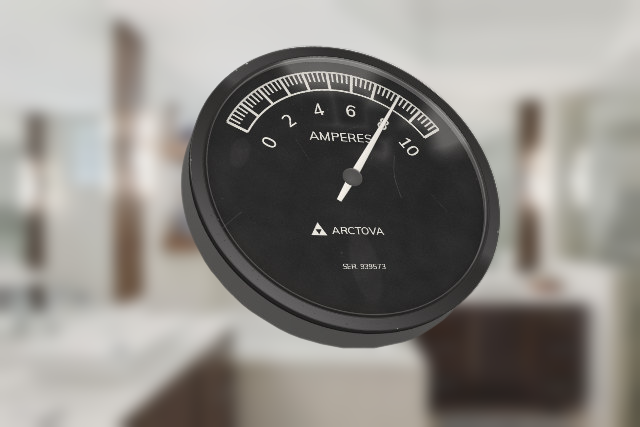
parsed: 8 A
